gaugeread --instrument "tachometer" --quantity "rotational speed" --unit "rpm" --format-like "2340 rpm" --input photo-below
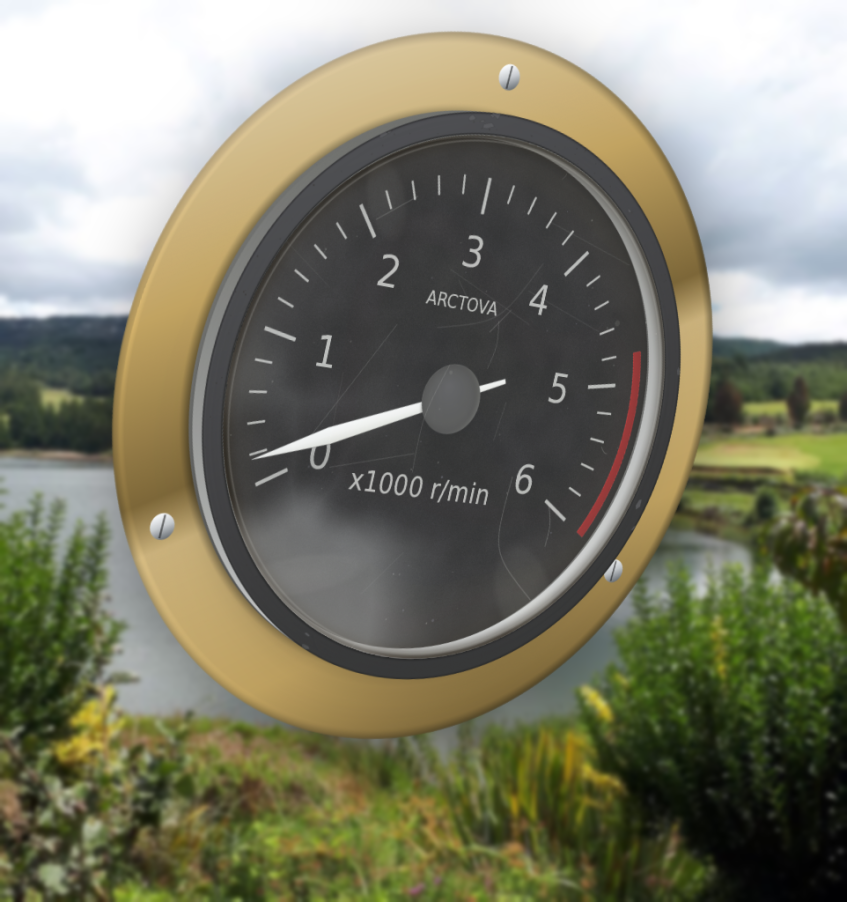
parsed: 200 rpm
